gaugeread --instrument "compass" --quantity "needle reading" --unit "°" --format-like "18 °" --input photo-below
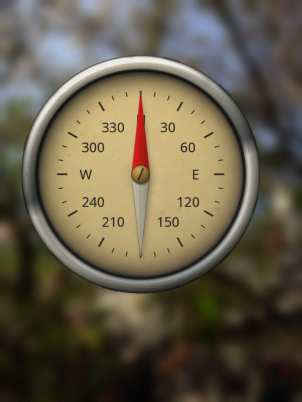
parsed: 0 °
